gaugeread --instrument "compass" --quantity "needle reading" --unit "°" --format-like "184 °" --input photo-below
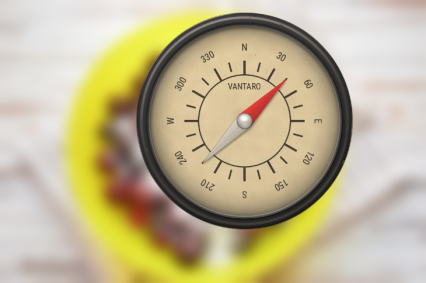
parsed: 45 °
